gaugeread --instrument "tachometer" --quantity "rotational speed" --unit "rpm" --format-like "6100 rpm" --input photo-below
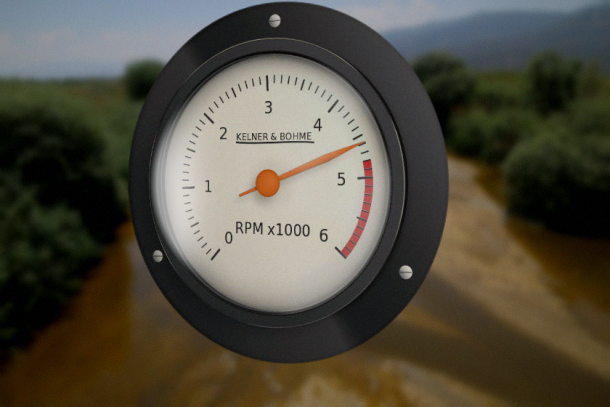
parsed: 4600 rpm
